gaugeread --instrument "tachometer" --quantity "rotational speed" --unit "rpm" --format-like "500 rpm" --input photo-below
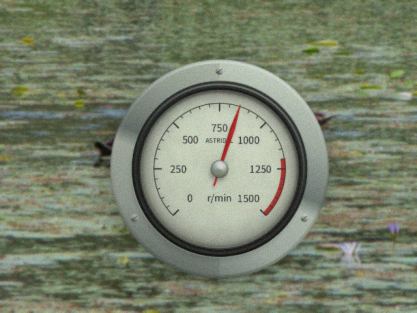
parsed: 850 rpm
